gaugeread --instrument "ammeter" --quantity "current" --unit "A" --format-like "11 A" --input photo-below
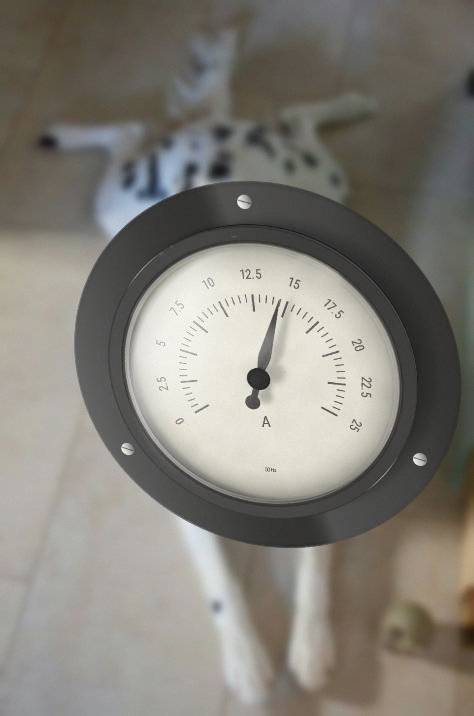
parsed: 14.5 A
